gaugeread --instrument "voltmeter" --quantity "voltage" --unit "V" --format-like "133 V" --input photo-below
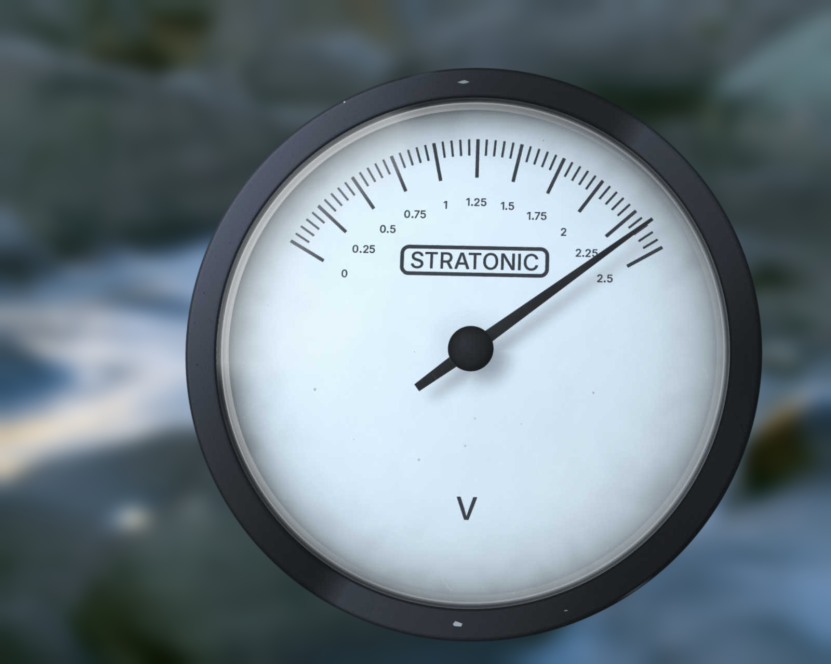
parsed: 2.35 V
